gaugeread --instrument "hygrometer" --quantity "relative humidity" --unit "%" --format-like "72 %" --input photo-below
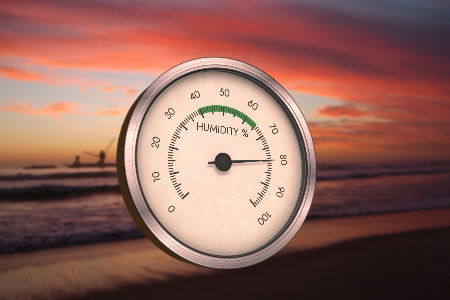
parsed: 80 %
